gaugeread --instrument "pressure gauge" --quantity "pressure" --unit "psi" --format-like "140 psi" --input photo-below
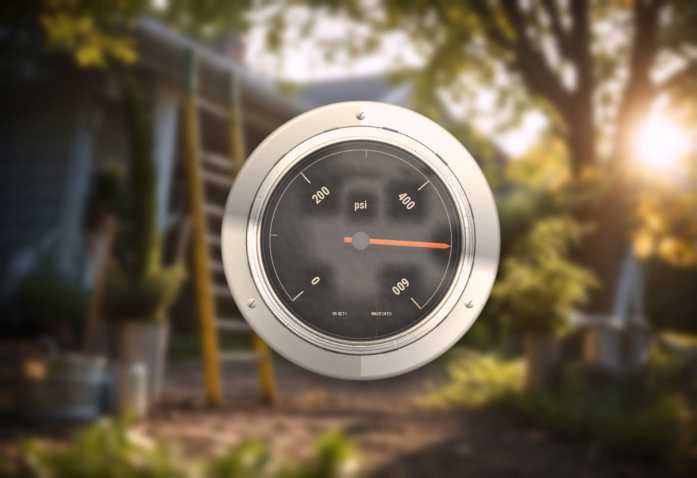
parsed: 500 psi
